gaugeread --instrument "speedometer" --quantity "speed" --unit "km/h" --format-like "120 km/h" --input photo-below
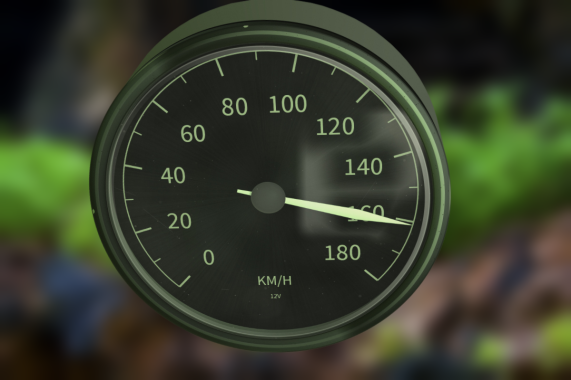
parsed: 160 km/h
